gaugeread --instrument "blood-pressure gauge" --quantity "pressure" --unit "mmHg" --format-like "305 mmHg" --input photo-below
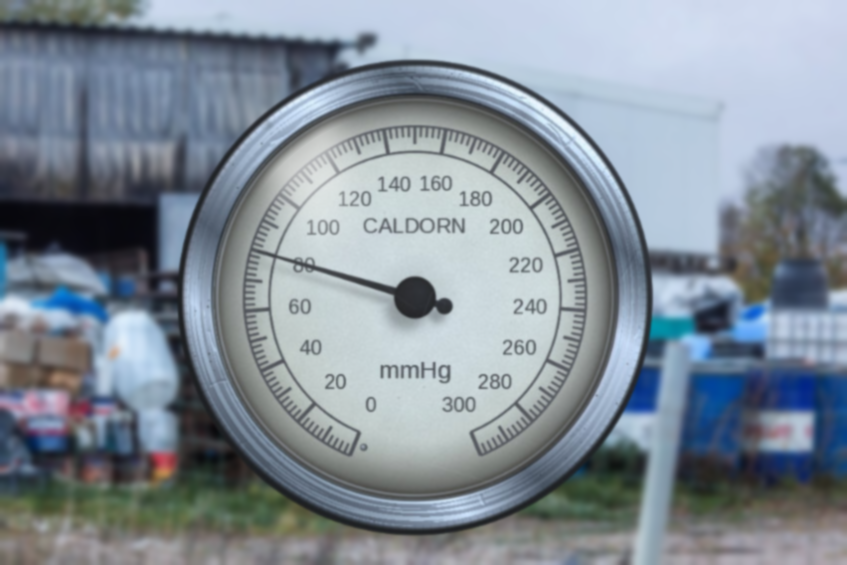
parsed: 80 mmHg
